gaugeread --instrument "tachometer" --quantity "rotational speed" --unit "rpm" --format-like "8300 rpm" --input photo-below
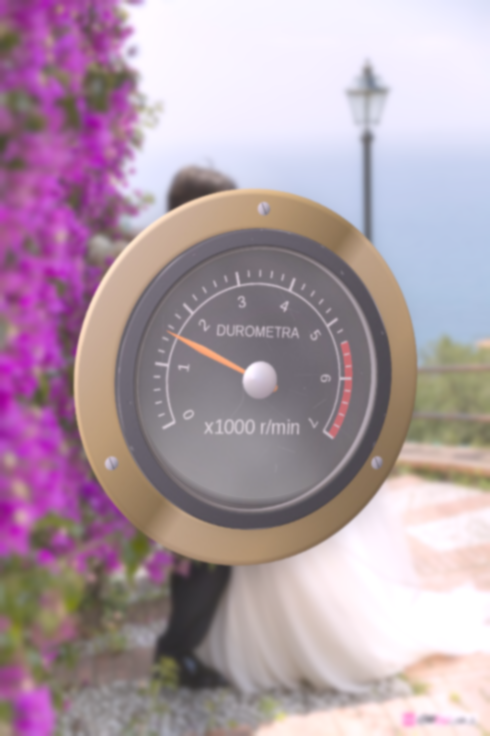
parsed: 1500 rpm
